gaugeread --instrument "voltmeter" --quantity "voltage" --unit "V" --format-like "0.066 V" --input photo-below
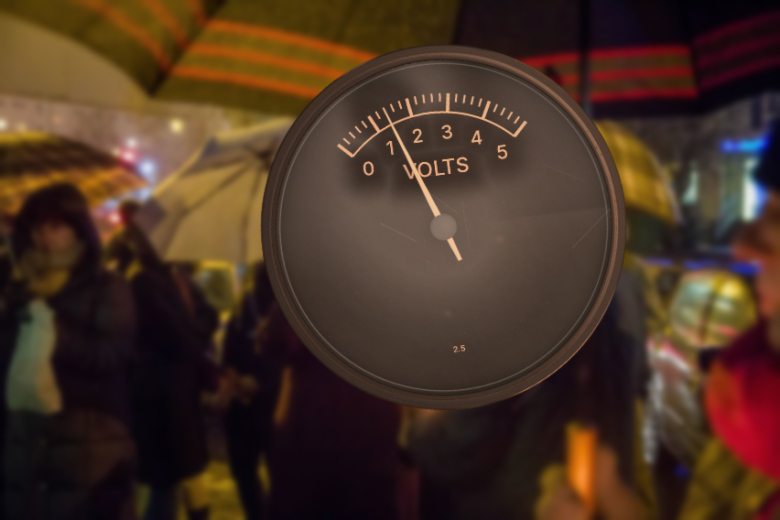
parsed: 1.4 V
